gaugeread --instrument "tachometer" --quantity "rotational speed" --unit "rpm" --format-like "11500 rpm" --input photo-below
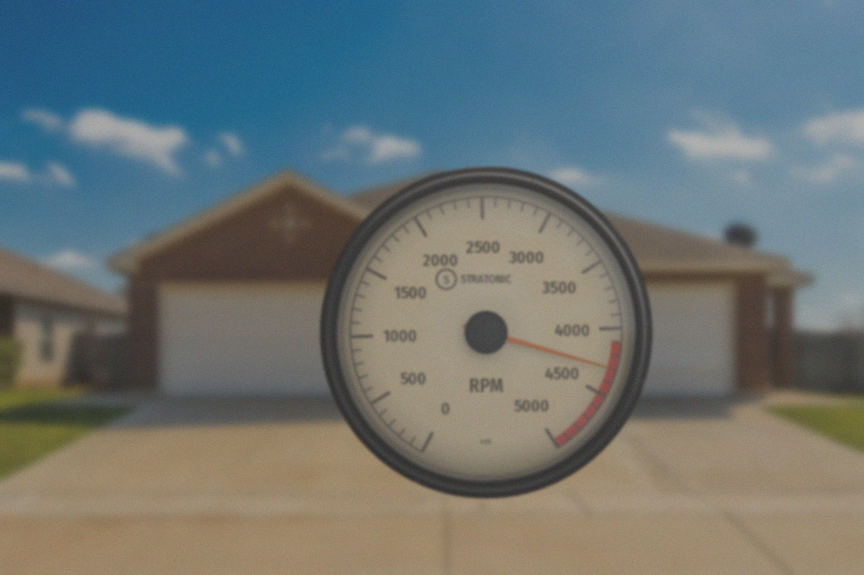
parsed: 4300 rpm
